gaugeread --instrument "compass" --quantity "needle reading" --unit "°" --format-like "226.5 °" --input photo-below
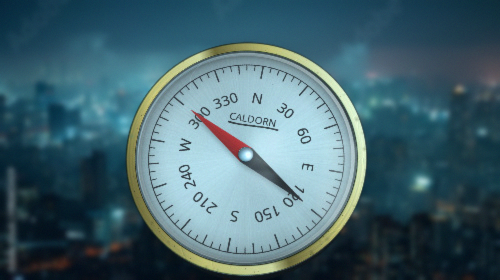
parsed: 300 °
